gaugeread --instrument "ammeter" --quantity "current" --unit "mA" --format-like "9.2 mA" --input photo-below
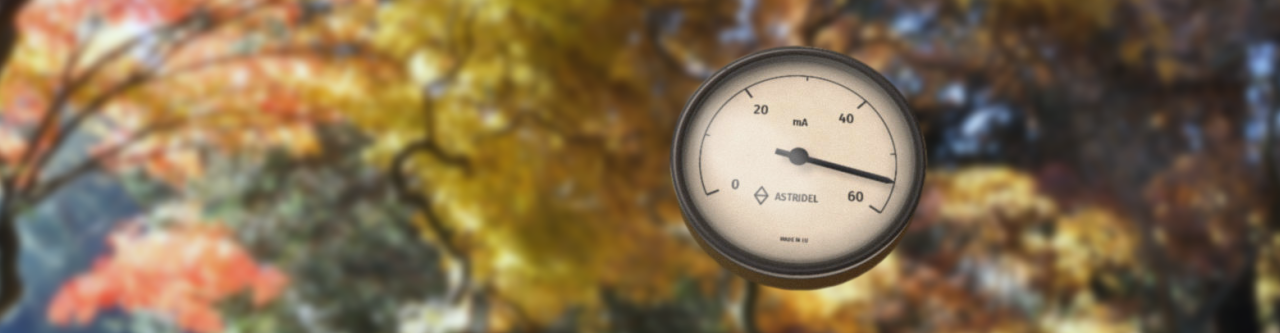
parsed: 55 mA
